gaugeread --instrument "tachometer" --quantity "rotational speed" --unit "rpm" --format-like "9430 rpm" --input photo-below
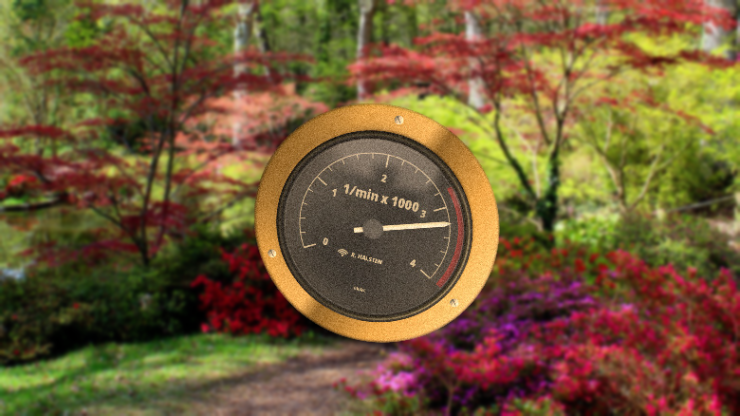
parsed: 3200 rpm
